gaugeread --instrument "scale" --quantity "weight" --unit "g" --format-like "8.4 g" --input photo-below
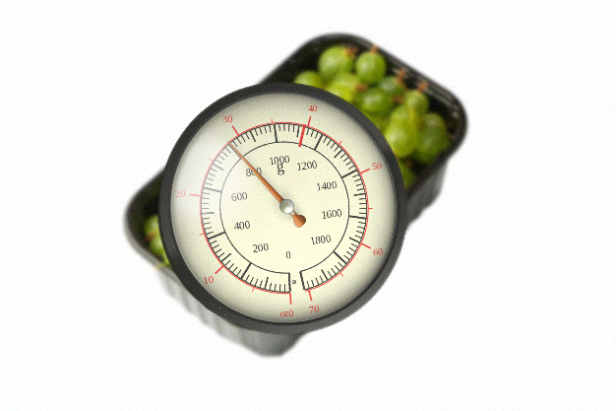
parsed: 800 g
